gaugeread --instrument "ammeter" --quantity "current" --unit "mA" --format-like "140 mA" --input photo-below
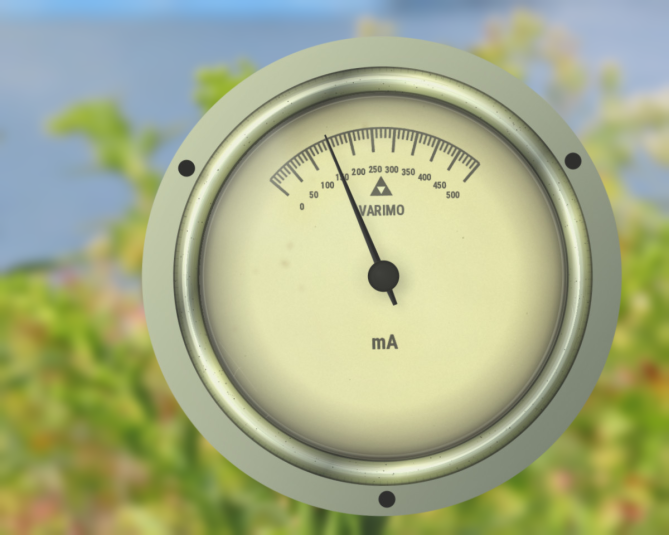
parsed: 150 mA
